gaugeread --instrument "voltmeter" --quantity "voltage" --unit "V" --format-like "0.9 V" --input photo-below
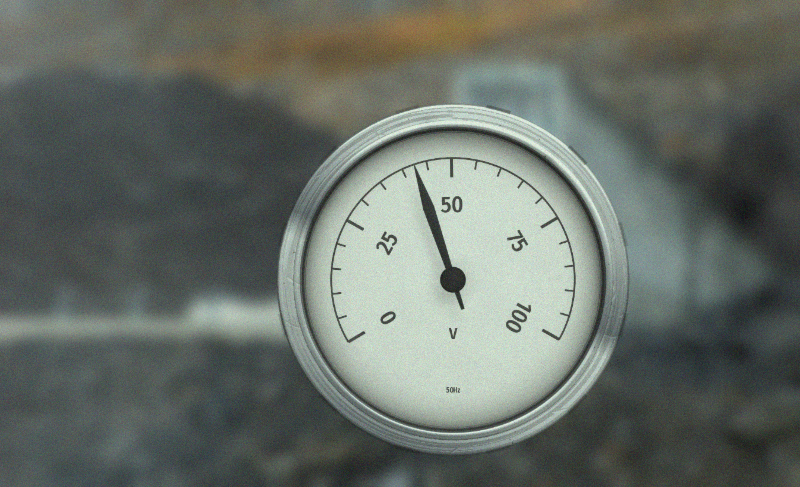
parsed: 42.5 V
